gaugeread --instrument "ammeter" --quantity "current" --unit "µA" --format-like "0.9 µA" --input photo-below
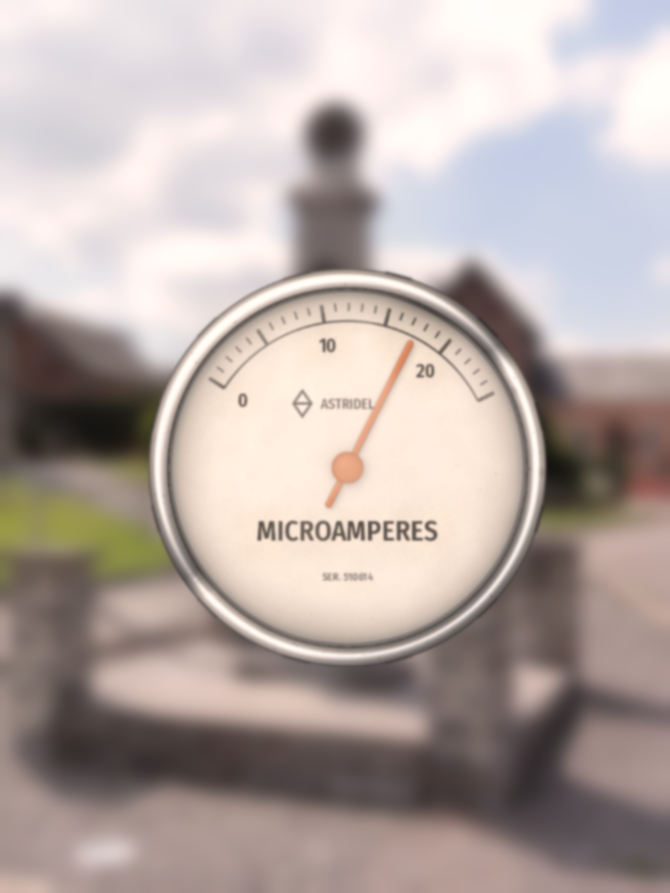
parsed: 17.5 µA
